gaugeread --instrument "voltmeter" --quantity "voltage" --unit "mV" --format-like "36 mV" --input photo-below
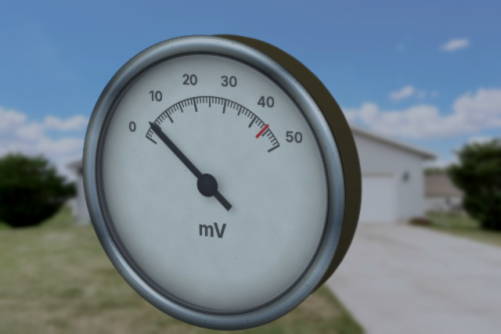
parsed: 5 mV
